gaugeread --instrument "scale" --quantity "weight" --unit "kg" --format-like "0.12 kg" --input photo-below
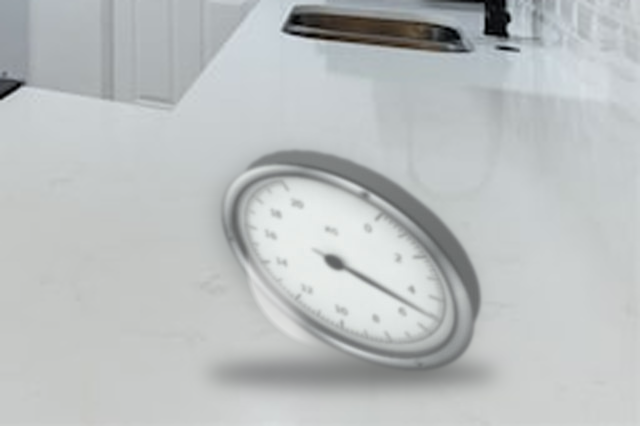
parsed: 5 kg
